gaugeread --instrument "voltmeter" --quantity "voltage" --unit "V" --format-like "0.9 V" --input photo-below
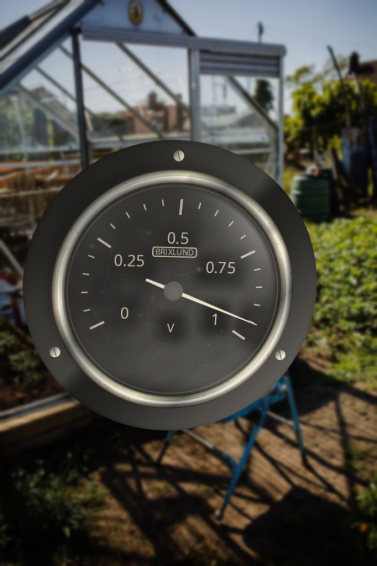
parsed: 0.95 V
